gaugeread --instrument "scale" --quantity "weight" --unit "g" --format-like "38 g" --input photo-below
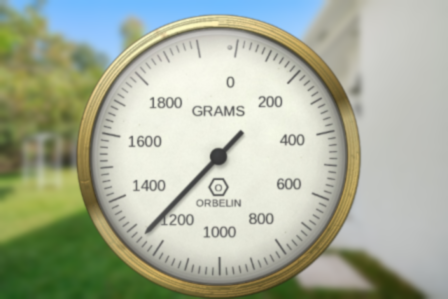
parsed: 1260 g
